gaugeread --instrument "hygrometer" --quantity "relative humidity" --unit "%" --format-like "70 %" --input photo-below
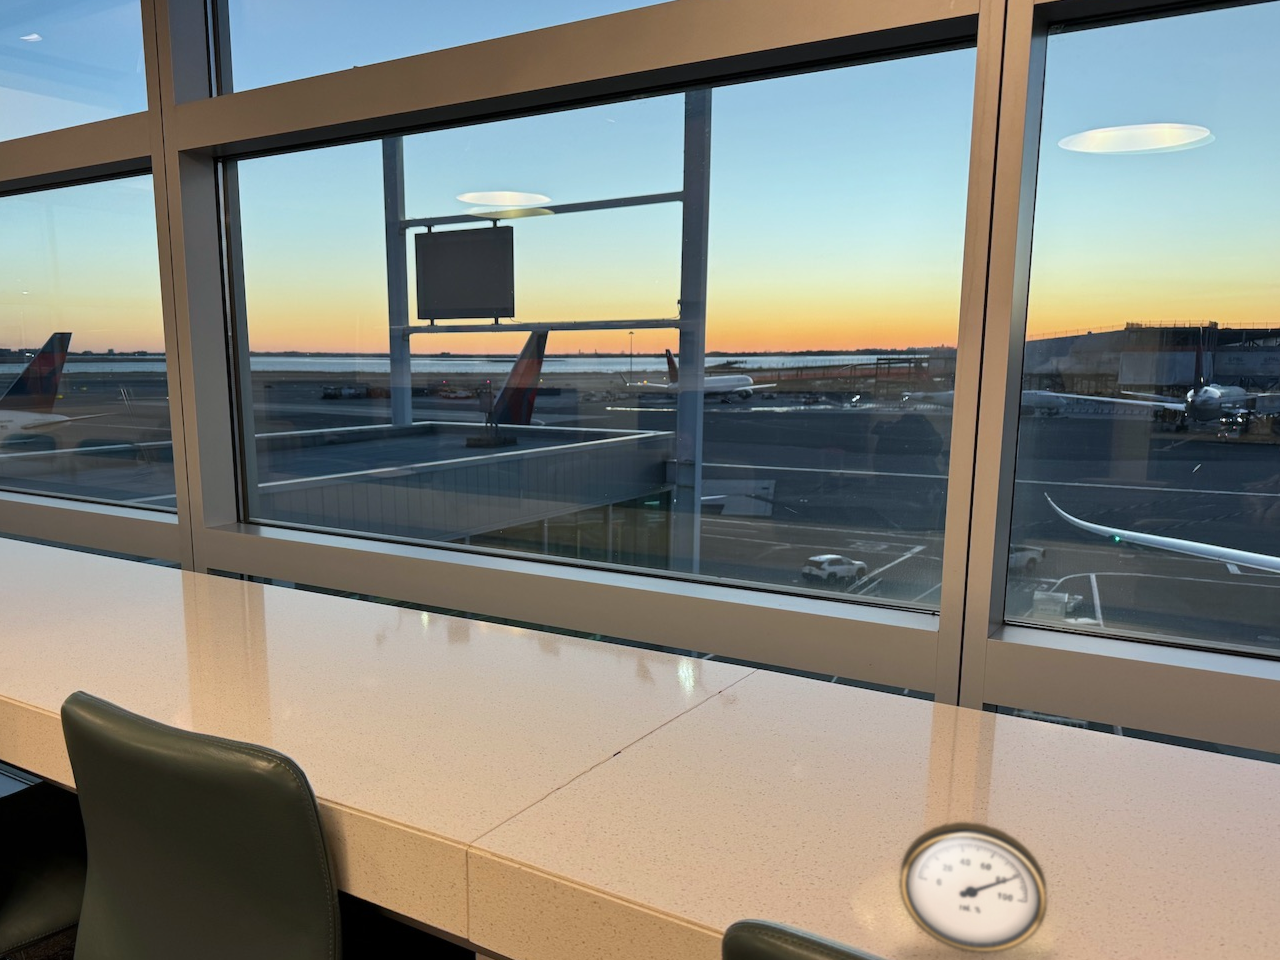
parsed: 80 %
